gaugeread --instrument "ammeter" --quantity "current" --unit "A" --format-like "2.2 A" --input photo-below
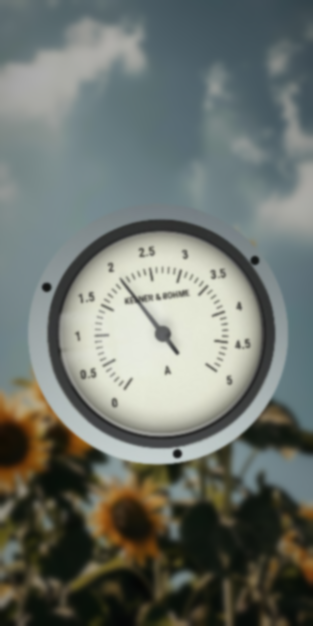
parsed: 2 A
